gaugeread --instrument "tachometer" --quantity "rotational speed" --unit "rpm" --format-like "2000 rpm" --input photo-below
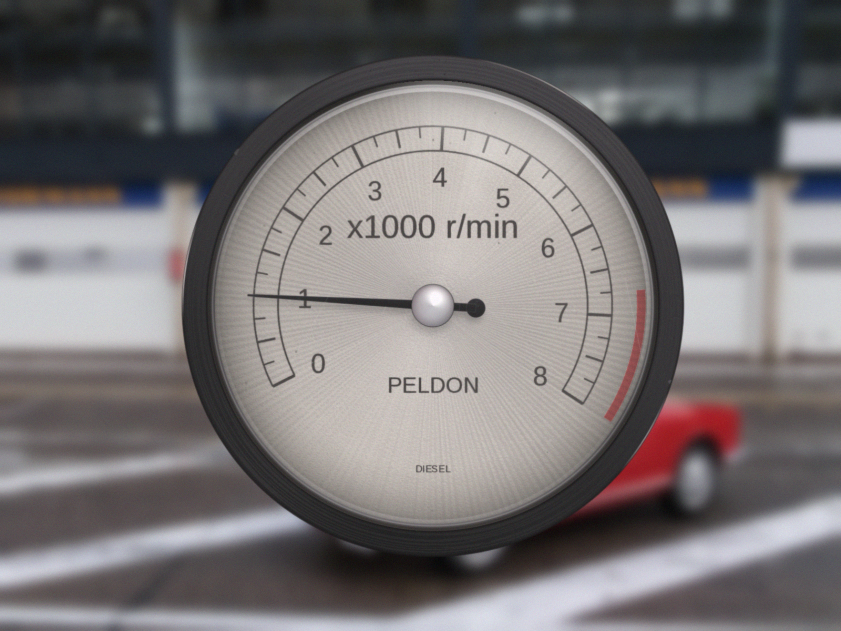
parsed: 1000 rpm
